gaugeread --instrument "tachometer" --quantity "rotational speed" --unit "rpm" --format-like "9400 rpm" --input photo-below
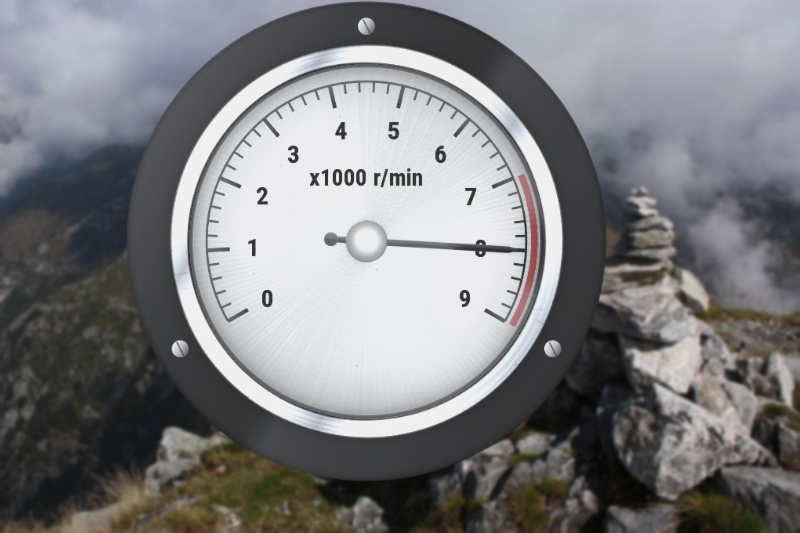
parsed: 8000 rpm
